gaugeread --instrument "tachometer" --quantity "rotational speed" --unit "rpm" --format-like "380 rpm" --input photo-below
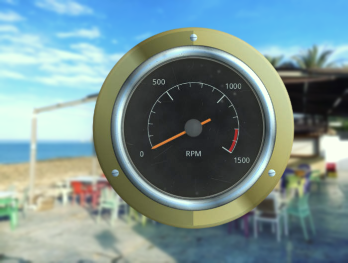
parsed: 0 rpm
